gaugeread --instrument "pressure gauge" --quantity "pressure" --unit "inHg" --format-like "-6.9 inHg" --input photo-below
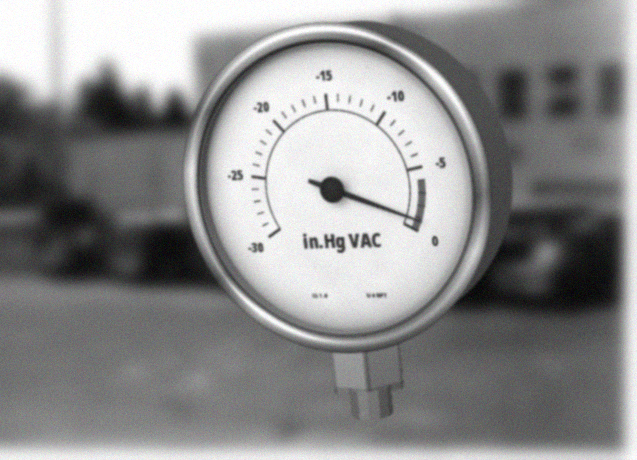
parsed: -1 inHg
